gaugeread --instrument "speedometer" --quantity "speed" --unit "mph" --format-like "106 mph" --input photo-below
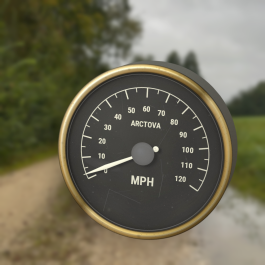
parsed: 2.5 mph
